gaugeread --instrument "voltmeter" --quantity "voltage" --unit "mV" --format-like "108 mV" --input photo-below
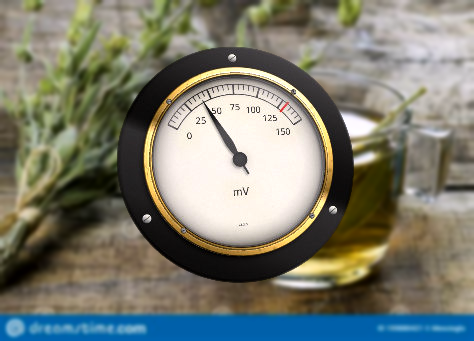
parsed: 40 mV
